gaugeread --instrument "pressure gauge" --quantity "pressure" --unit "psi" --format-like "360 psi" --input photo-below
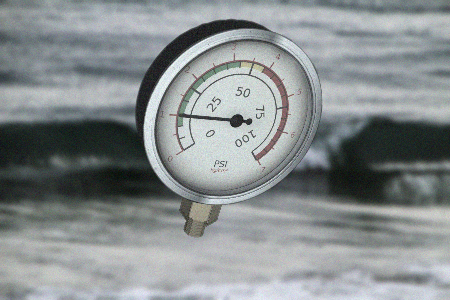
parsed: 15 psi
